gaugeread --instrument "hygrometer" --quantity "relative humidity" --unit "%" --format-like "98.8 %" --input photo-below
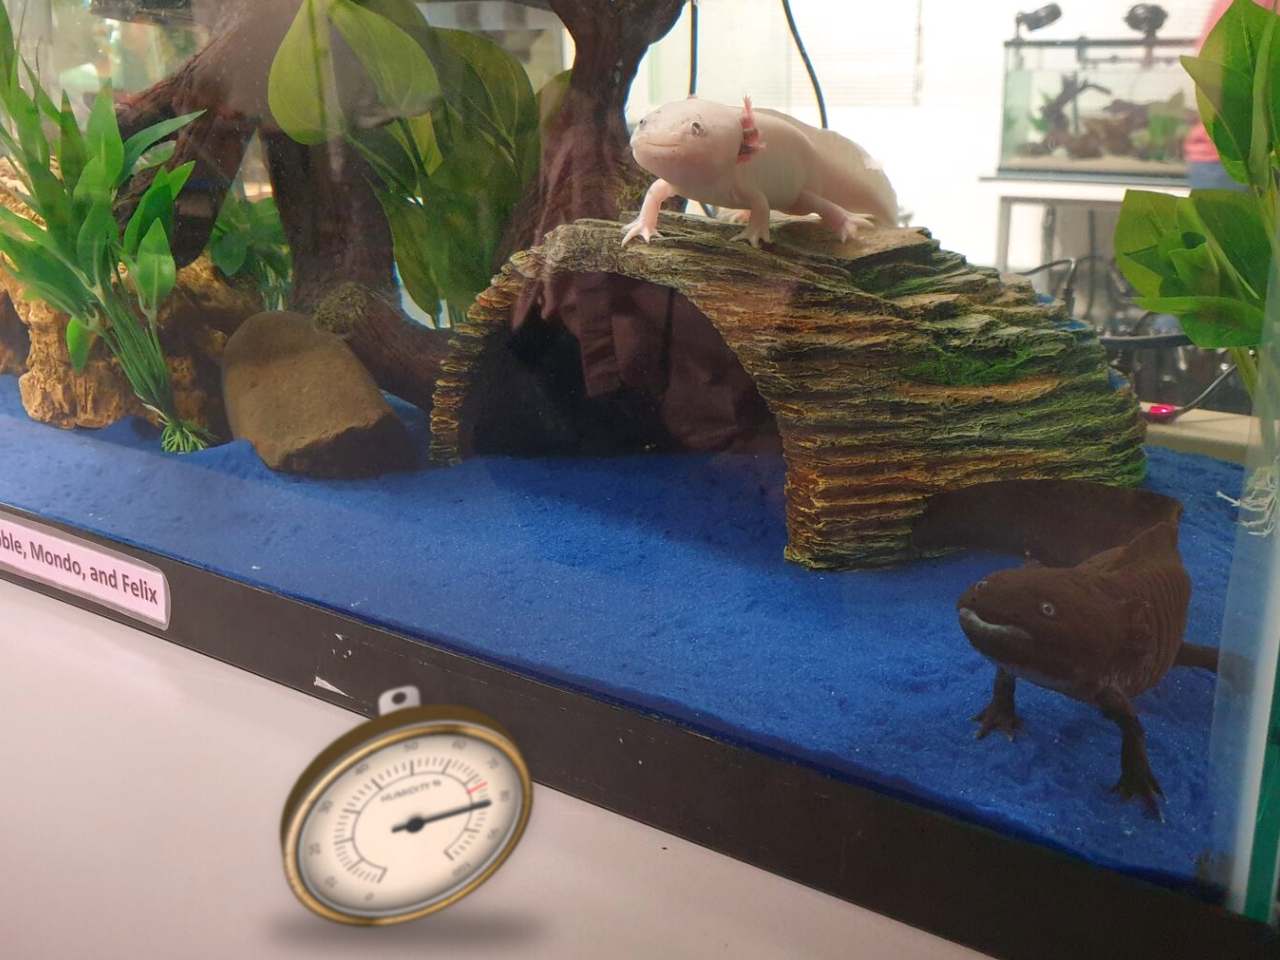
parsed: 80 %
